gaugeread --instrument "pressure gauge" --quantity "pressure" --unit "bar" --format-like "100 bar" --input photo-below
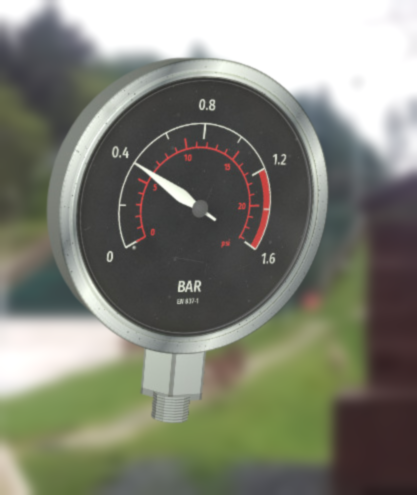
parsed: 0.4 bar
